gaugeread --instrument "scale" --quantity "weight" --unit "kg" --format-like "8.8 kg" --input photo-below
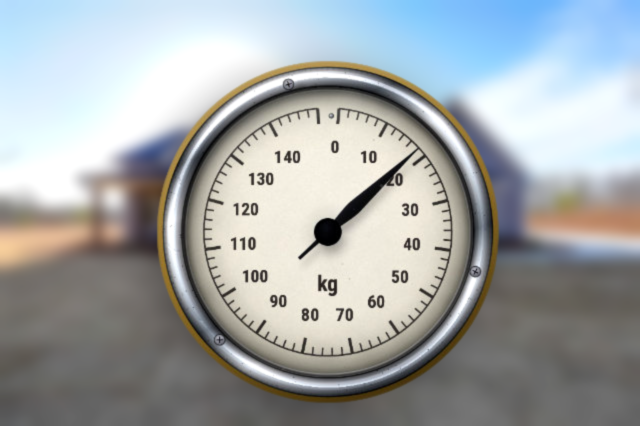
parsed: 18 kg
